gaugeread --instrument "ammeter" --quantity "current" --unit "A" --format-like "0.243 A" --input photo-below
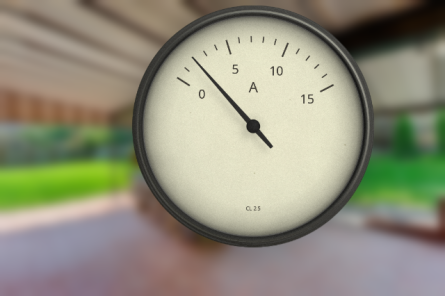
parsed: 2 A
